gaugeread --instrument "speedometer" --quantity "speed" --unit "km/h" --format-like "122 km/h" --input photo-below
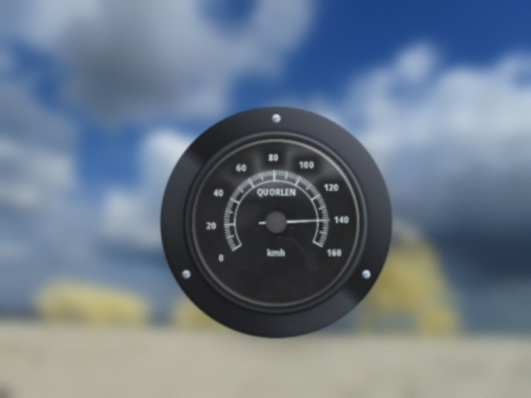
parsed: 140 km/h
